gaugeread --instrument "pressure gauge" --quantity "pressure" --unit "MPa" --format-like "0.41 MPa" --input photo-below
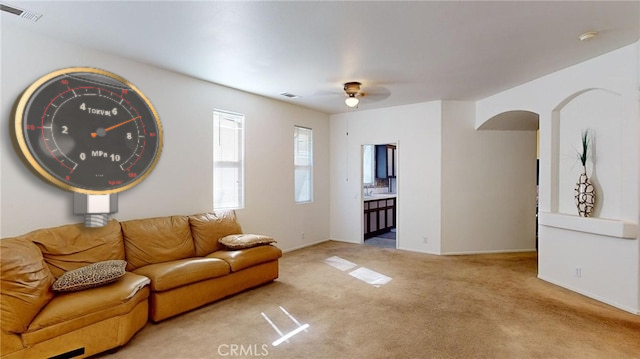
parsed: 7 MPa
